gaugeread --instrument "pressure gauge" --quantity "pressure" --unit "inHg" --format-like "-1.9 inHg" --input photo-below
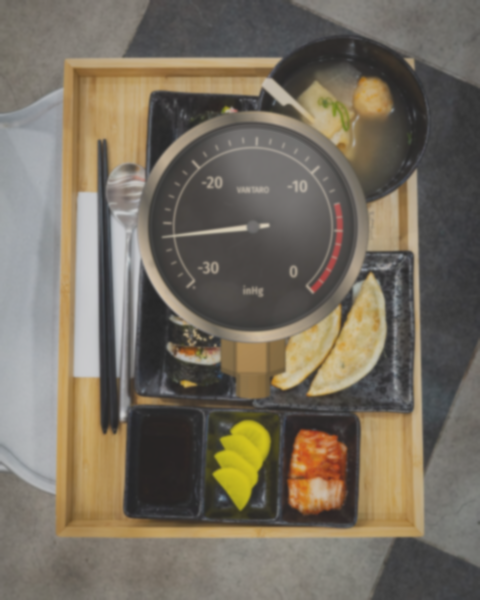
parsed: -26 inHg
